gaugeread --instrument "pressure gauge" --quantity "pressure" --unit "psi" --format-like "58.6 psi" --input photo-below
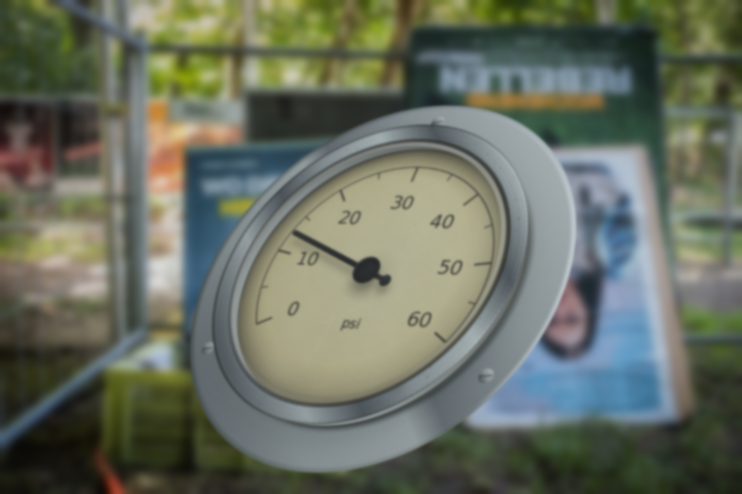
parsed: 12.5 psi
